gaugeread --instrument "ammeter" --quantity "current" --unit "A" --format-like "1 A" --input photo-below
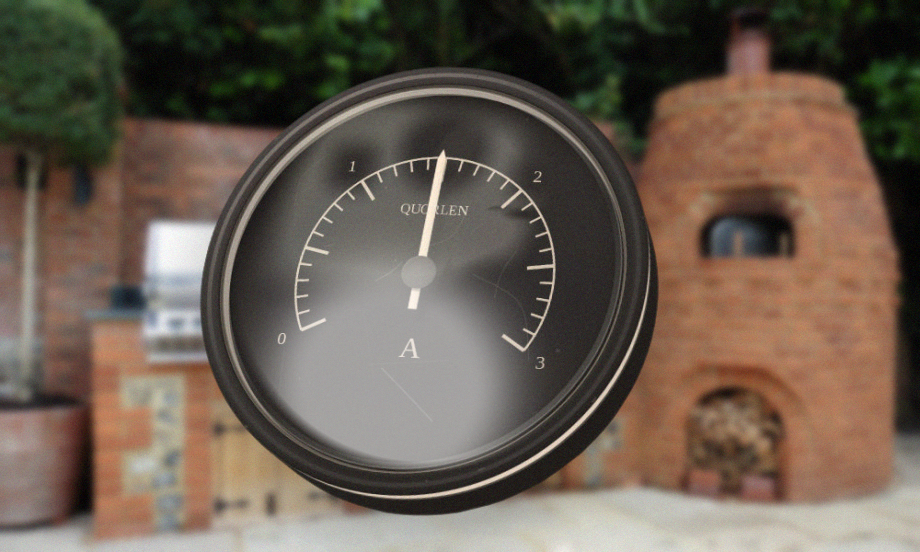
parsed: 1.5 A
